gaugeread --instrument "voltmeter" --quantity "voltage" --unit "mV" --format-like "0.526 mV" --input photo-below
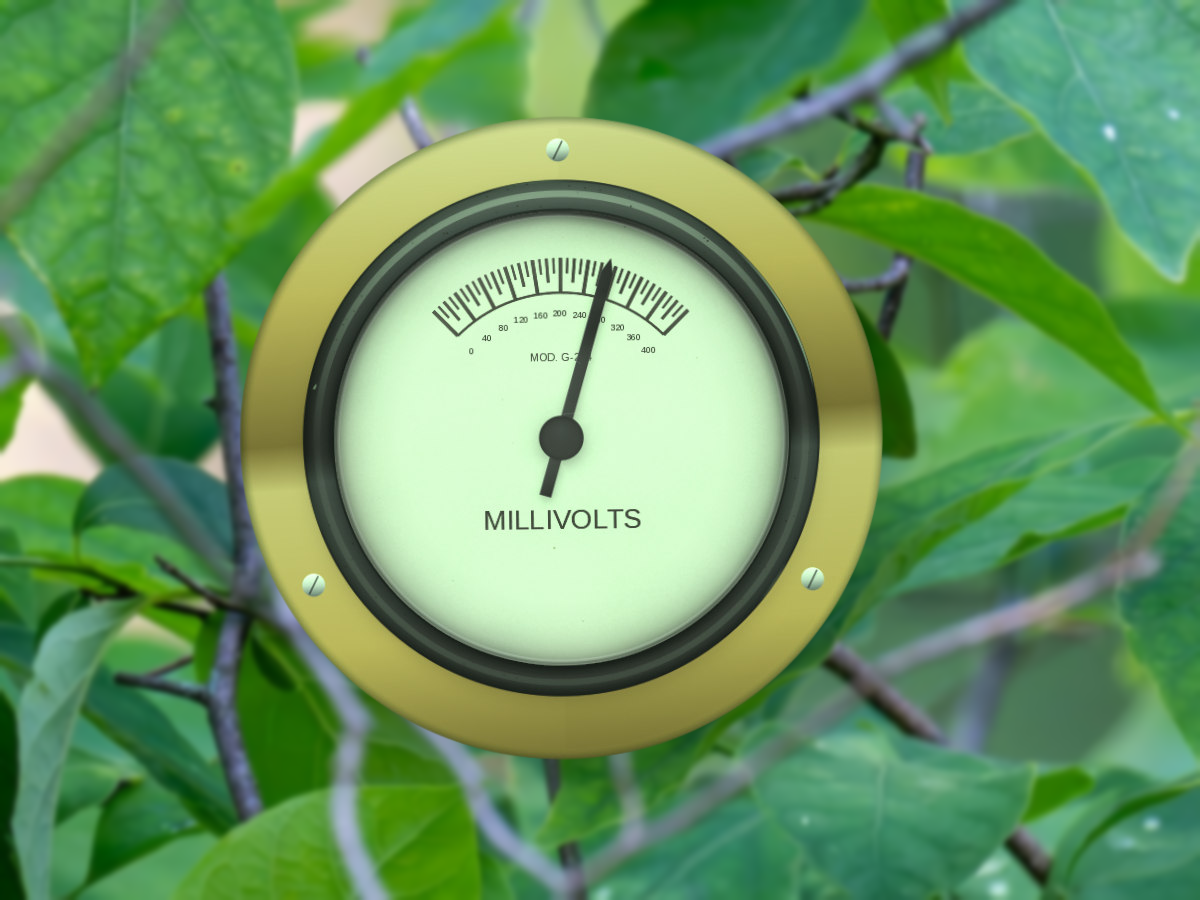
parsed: 270 mV
